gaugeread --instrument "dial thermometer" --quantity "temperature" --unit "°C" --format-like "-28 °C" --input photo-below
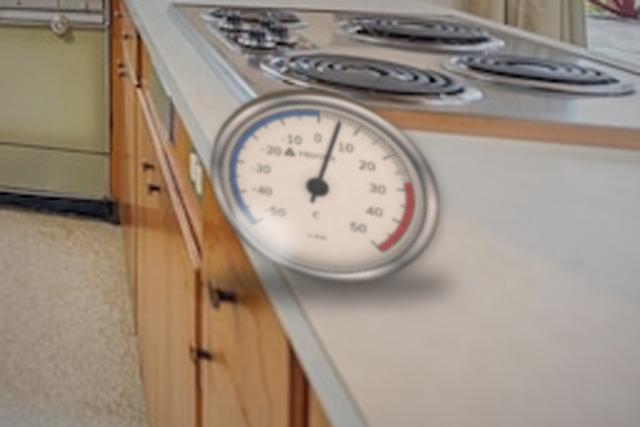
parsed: 5 °C
